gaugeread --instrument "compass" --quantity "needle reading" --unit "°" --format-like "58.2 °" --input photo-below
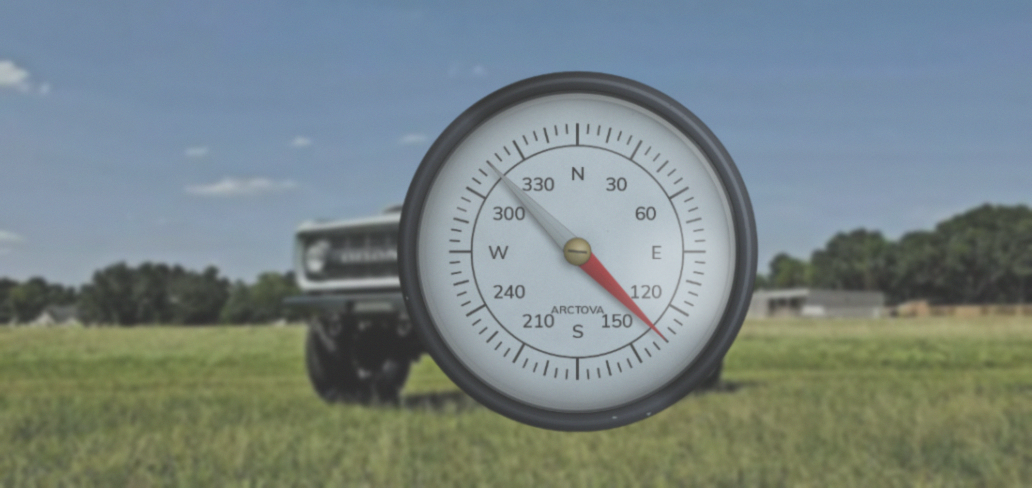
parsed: 135 °
